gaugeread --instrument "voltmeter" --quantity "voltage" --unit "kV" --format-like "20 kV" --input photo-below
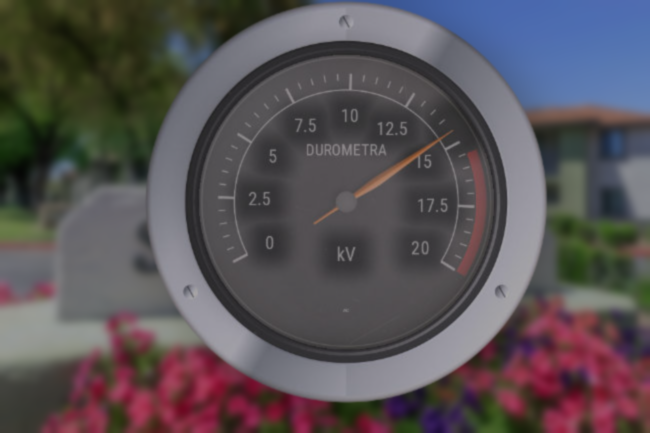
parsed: 14.5 kV
